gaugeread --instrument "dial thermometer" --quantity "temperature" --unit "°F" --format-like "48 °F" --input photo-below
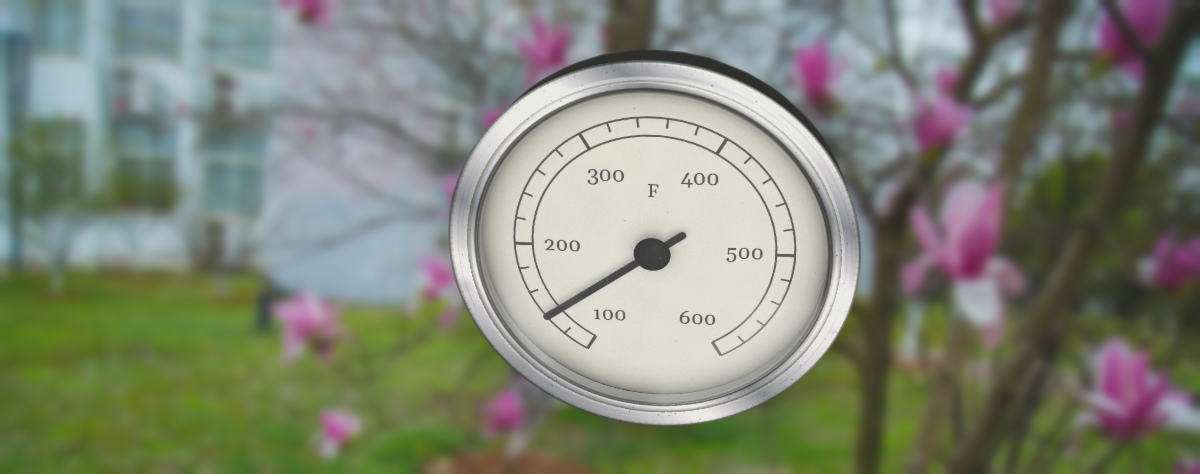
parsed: 140 °F
